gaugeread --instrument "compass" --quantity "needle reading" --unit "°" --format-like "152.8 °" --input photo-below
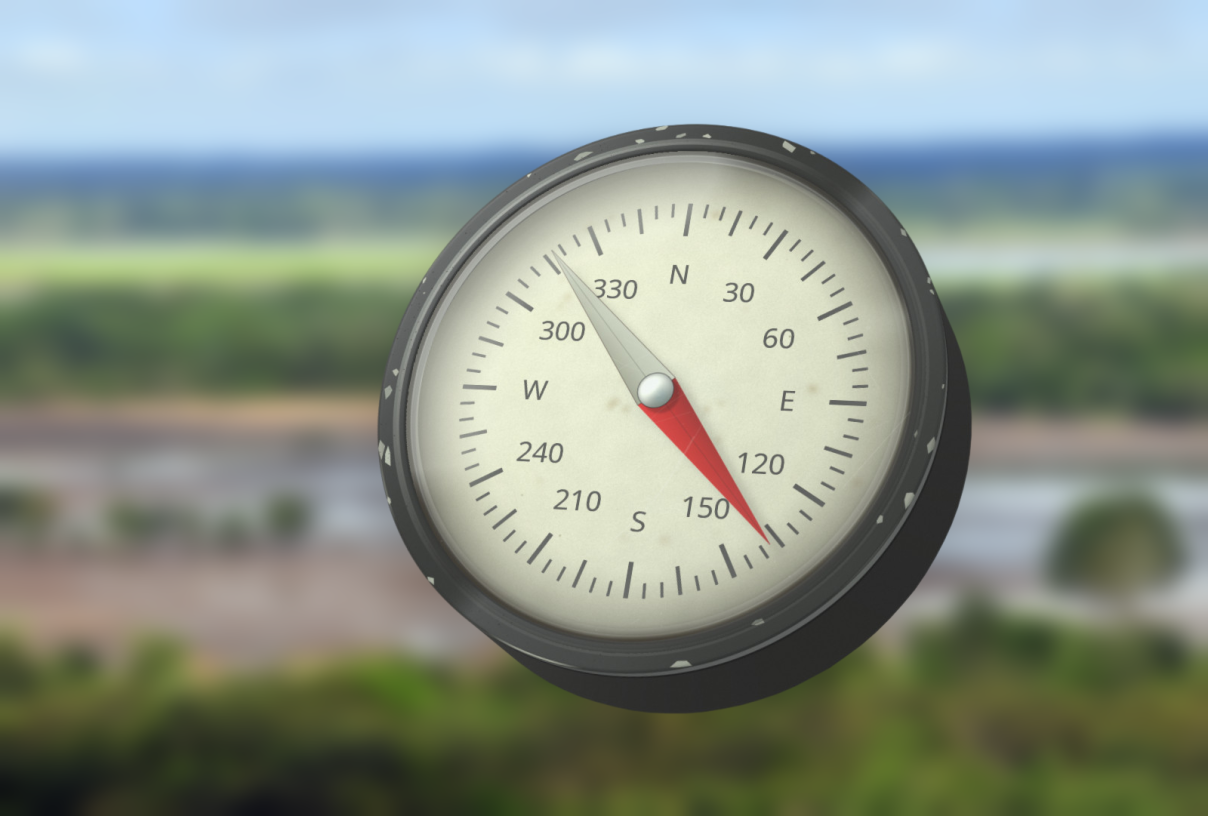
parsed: 137.5 °
